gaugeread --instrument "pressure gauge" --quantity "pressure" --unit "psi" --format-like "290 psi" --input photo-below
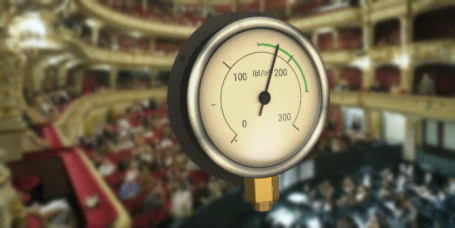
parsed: 175 psi
